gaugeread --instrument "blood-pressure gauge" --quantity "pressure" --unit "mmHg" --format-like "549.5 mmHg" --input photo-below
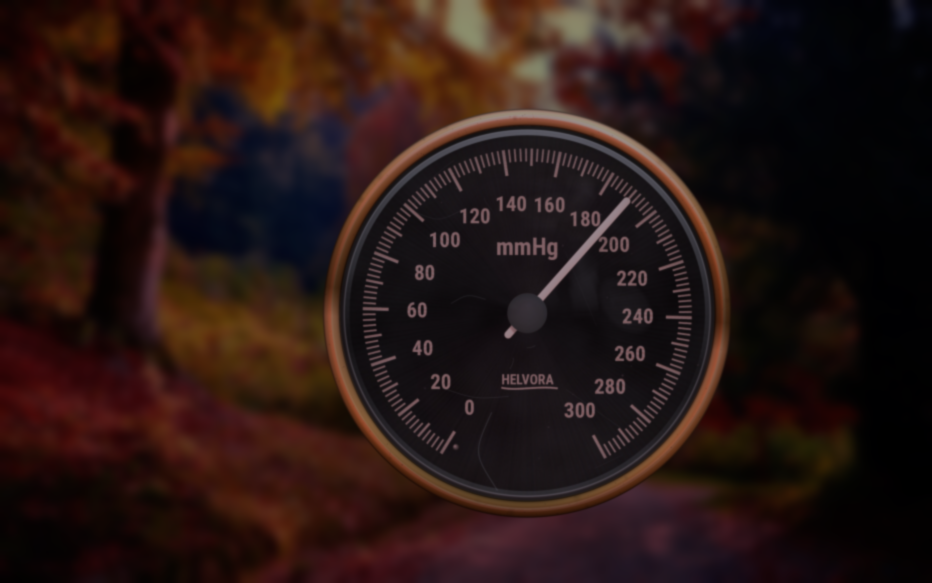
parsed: 190 mmHg
